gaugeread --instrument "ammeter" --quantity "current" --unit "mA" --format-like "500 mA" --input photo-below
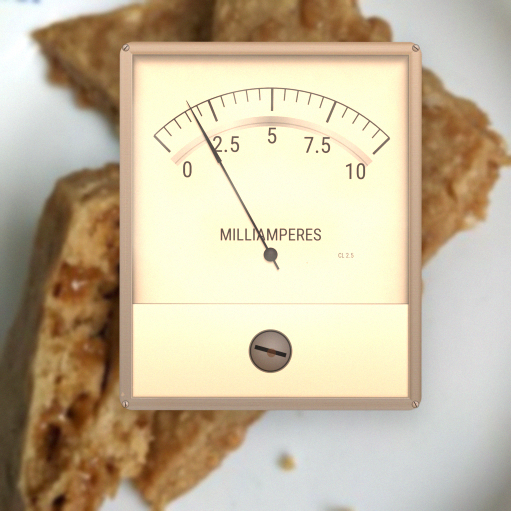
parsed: 1.75 mA
